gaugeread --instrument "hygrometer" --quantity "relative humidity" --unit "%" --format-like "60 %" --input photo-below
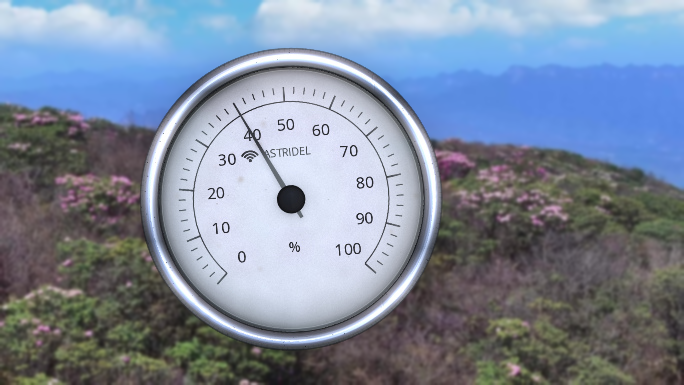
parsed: 40 %
